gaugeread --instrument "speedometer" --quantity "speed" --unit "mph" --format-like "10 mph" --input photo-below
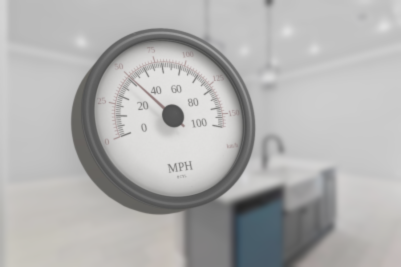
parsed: 30 mph
